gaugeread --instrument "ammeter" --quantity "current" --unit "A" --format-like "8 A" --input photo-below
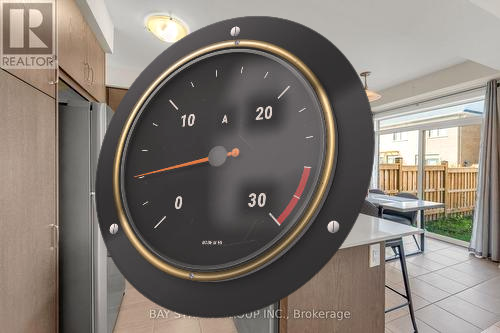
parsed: 4 A
